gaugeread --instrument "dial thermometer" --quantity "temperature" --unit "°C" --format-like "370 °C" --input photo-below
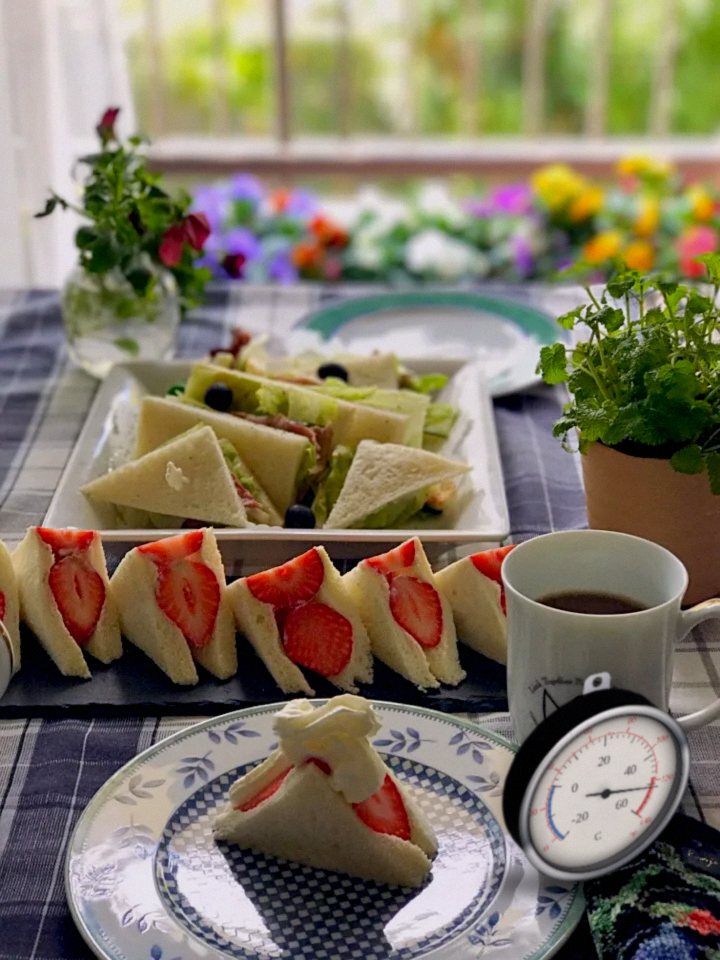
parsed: 50 °C
